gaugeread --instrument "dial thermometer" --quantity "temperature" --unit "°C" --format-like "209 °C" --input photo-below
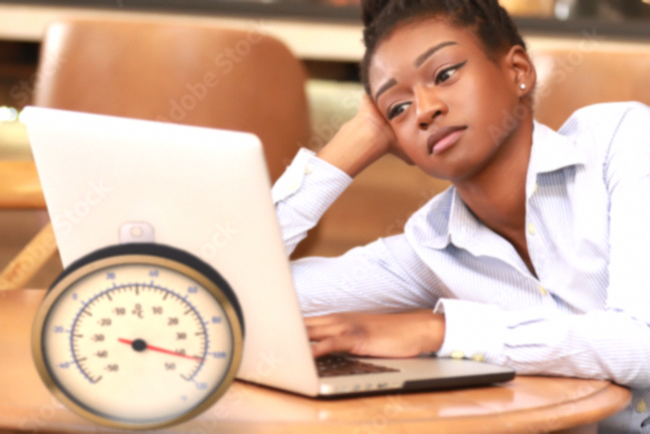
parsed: 40 °C
